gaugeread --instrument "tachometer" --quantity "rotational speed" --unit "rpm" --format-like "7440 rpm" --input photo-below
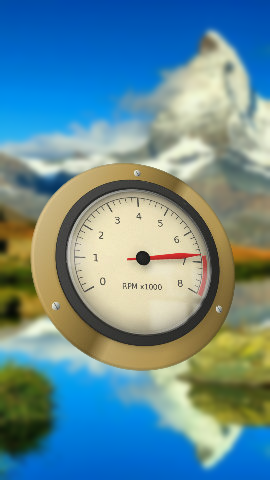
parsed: 6800 rpm
